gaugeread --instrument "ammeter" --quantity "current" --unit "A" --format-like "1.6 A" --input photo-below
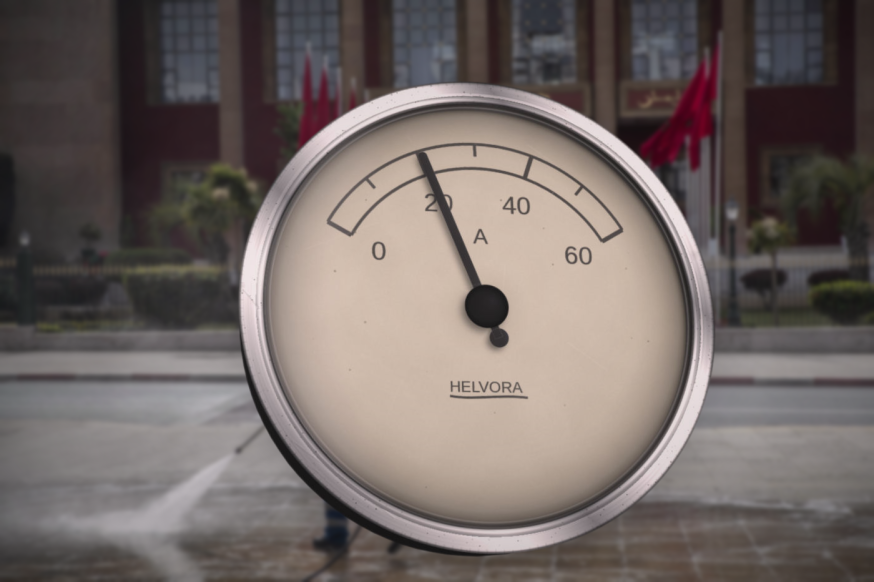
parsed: 20 A
